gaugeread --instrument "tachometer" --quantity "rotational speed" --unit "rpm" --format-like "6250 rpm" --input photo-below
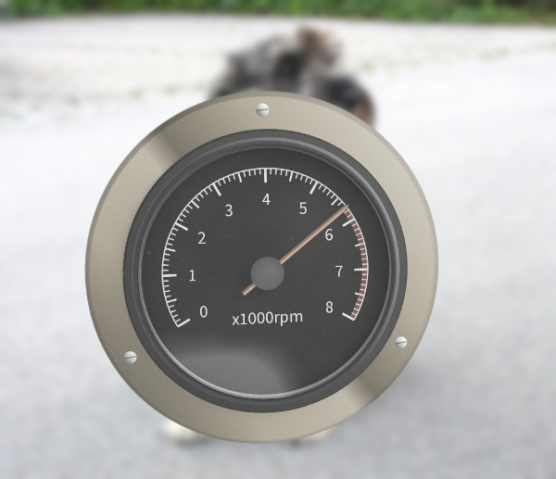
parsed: 5700 rpm
